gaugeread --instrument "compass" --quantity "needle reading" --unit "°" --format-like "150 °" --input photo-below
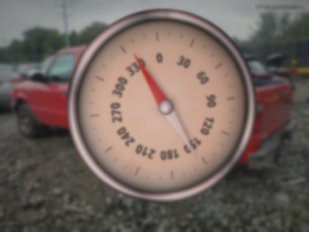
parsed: 335 °
